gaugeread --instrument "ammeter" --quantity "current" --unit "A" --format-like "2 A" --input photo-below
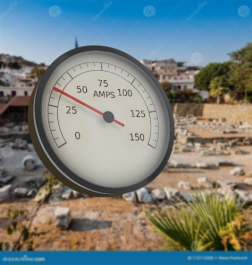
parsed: 35 A
